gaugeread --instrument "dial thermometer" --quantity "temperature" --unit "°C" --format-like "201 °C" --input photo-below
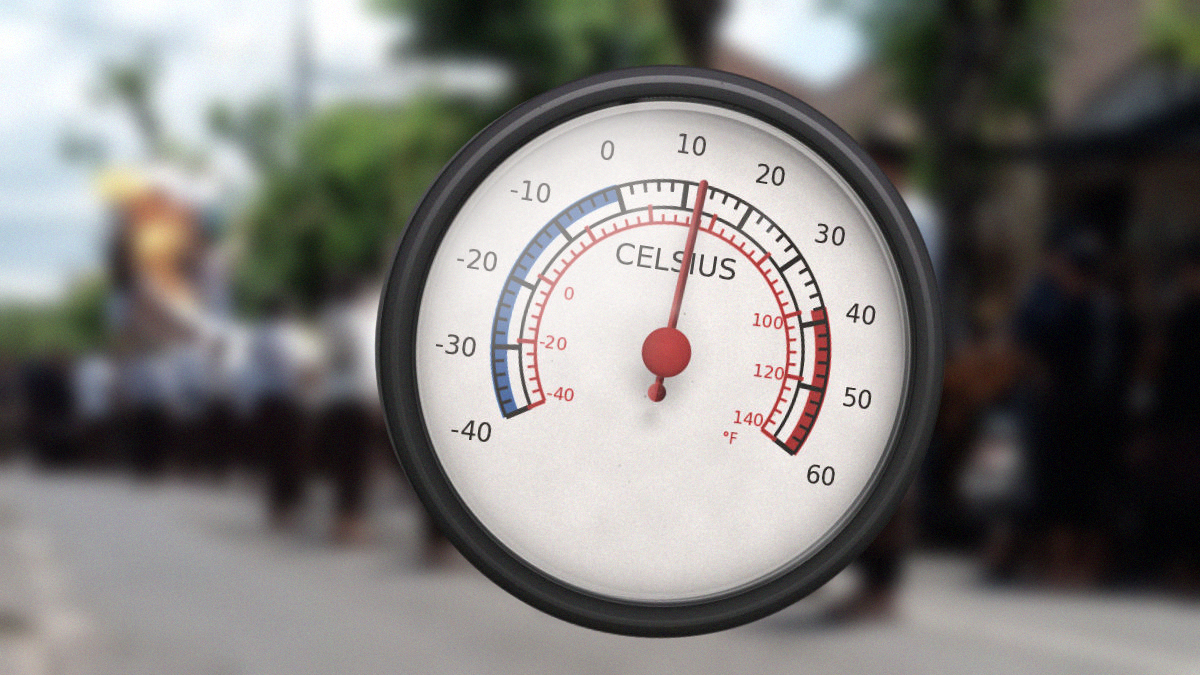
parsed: 12 °C
